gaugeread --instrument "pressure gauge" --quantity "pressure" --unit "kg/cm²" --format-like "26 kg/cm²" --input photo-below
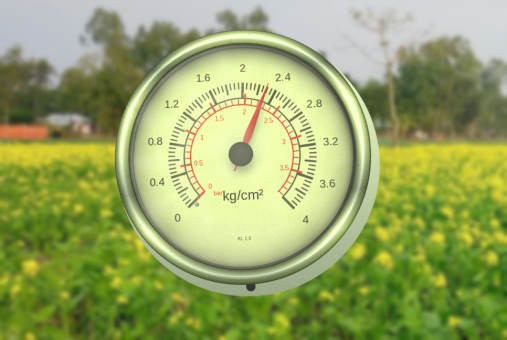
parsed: 2.3 kg/cm²
